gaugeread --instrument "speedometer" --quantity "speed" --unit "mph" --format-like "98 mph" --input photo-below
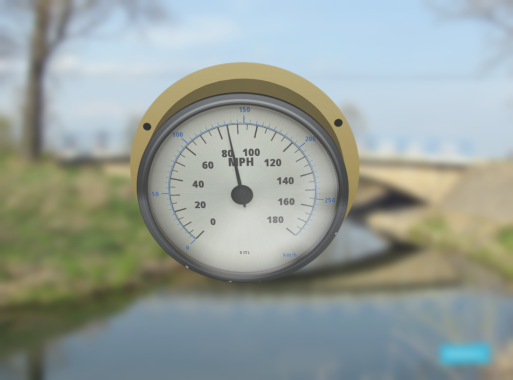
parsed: 85 mph
